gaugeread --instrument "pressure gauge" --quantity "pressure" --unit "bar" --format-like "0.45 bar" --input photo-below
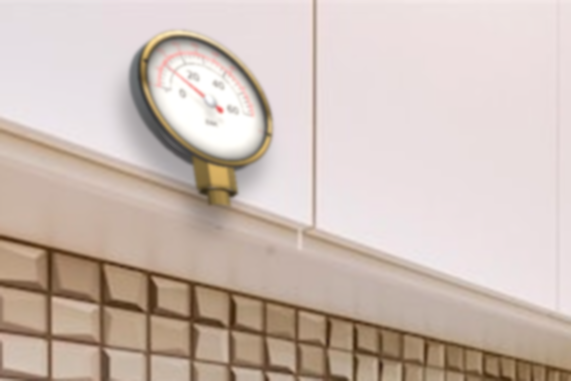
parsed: 10 bar
